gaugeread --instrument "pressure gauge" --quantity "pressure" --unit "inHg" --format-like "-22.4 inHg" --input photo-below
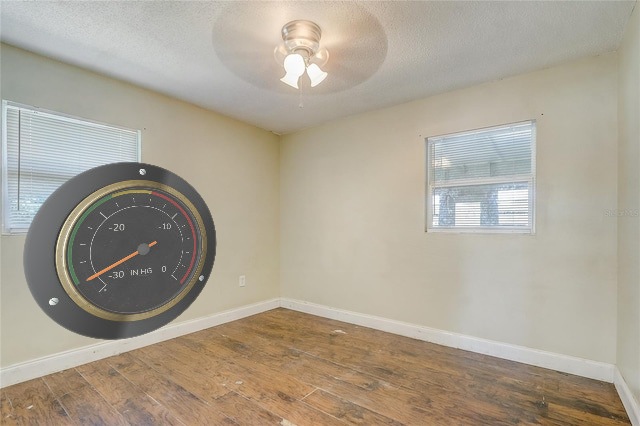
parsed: -28 inHg
